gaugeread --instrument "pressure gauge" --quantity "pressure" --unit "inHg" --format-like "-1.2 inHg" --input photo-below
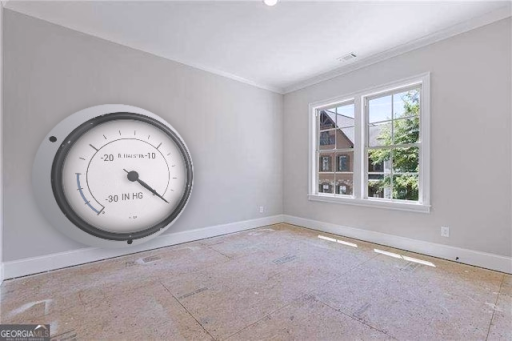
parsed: 0 inHg
